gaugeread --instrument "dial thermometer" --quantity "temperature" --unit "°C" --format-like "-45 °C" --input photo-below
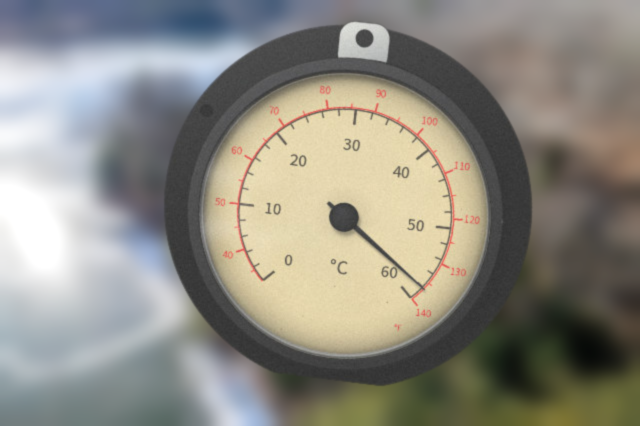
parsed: 58 °C
